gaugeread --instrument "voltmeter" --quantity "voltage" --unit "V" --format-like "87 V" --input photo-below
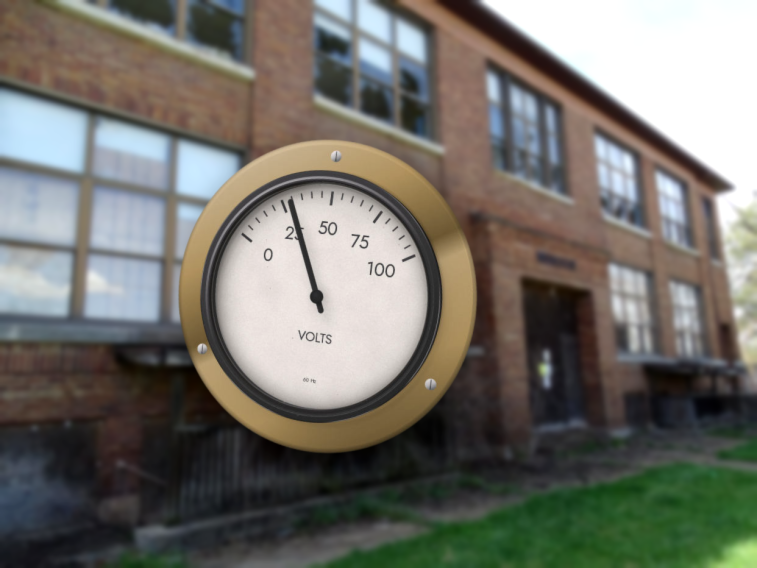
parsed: 30 V
